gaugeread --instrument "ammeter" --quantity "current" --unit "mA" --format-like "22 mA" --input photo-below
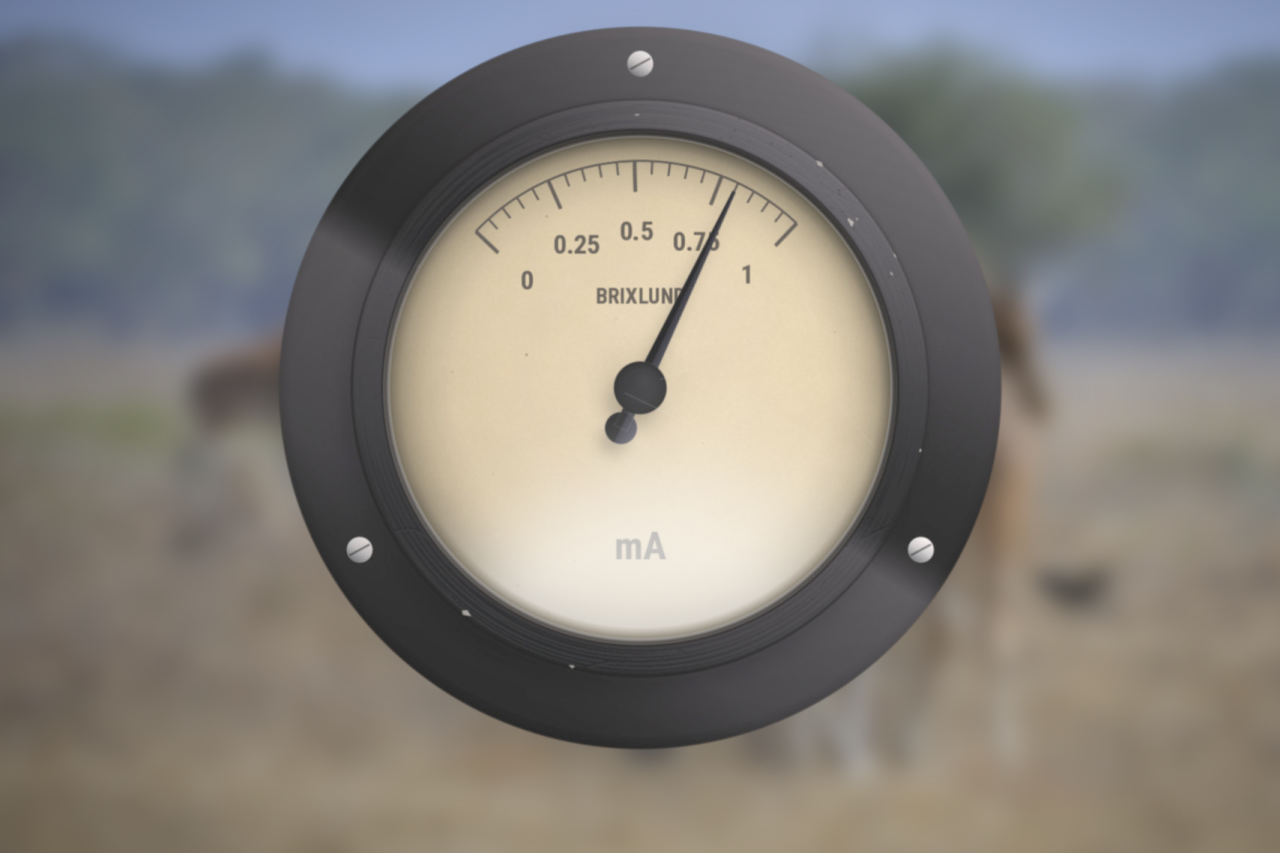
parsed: 0.8 mA
